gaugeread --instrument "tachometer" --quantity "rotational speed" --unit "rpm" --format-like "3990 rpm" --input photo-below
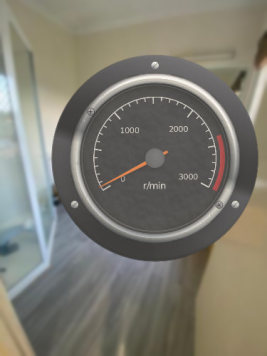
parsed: 50 rpm
